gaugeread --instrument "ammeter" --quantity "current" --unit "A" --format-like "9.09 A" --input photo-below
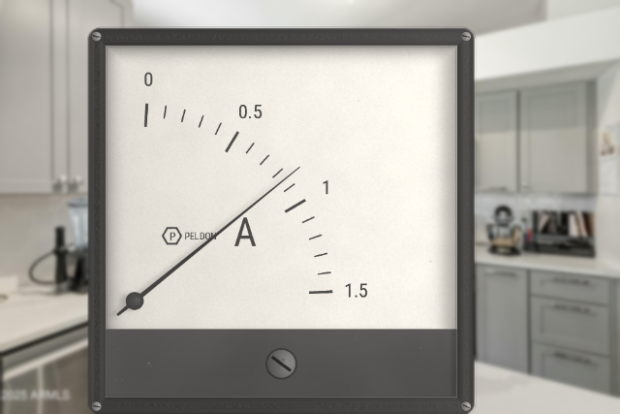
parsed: 0.85 A
